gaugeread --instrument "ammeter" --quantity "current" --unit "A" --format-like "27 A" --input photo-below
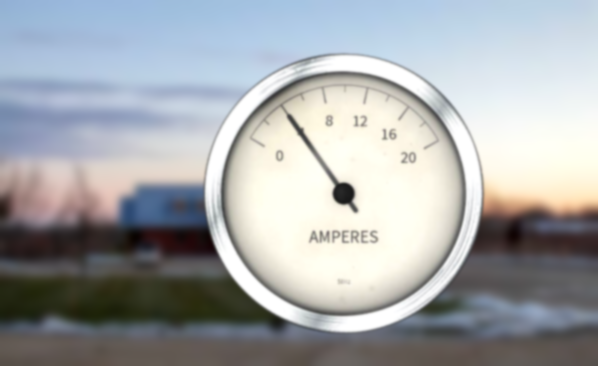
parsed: 4 A
